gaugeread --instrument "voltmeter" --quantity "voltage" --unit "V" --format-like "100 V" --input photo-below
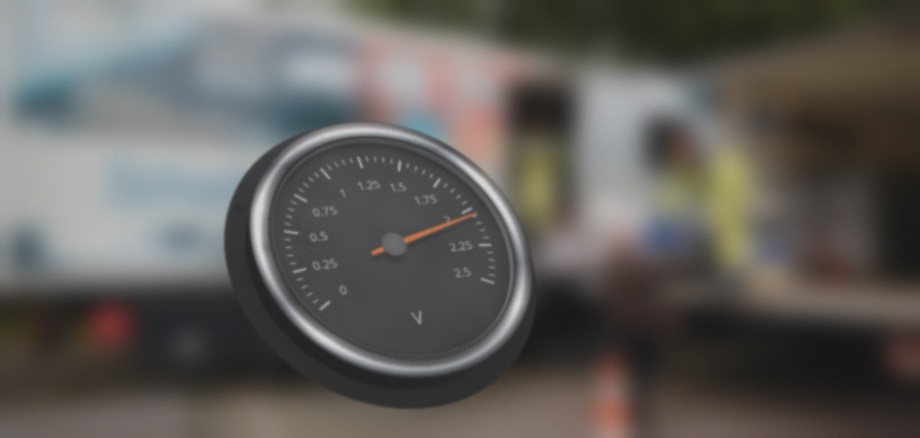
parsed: 2.05 V
